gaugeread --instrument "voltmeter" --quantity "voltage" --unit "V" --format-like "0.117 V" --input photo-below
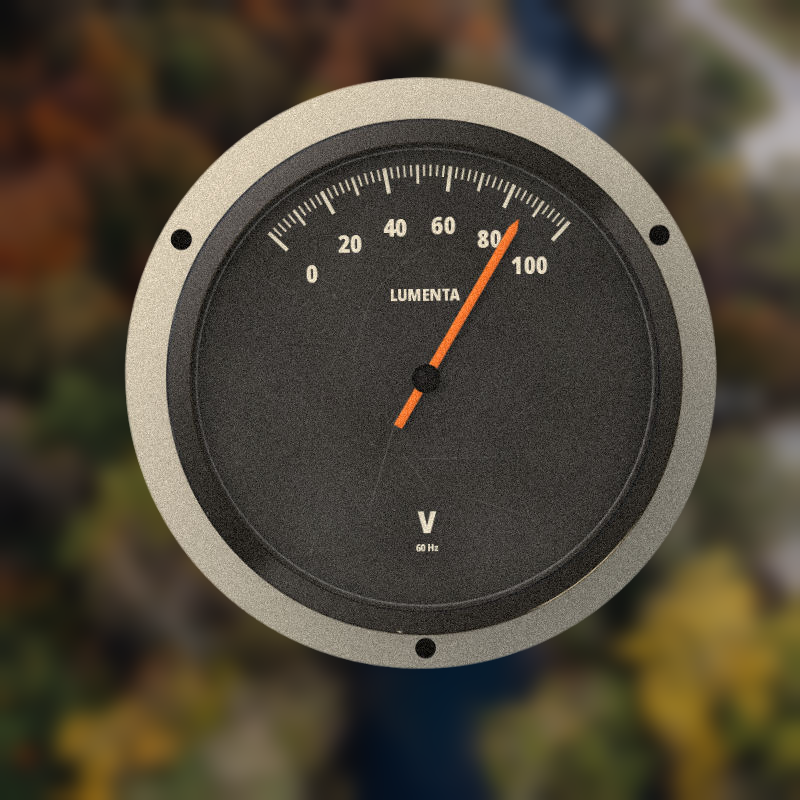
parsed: 86 V
